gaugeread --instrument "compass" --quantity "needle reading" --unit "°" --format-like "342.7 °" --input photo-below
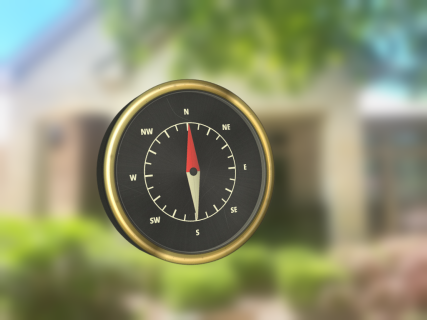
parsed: 0 °
